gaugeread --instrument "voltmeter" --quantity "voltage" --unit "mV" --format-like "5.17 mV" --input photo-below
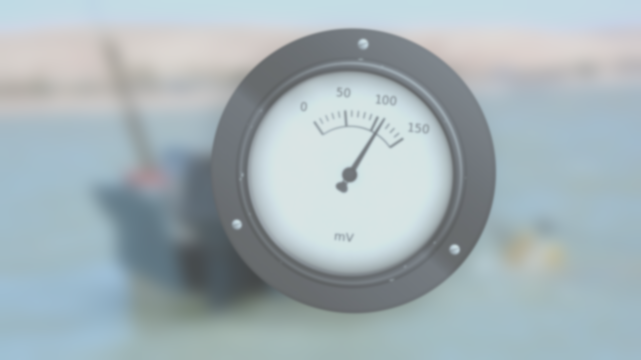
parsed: 110 mV
